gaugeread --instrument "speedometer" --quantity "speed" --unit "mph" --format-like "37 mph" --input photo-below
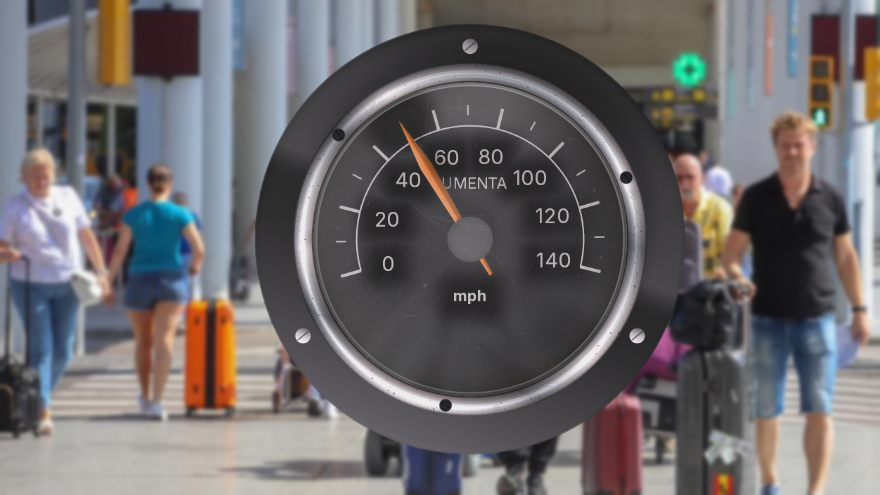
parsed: 50 mph
